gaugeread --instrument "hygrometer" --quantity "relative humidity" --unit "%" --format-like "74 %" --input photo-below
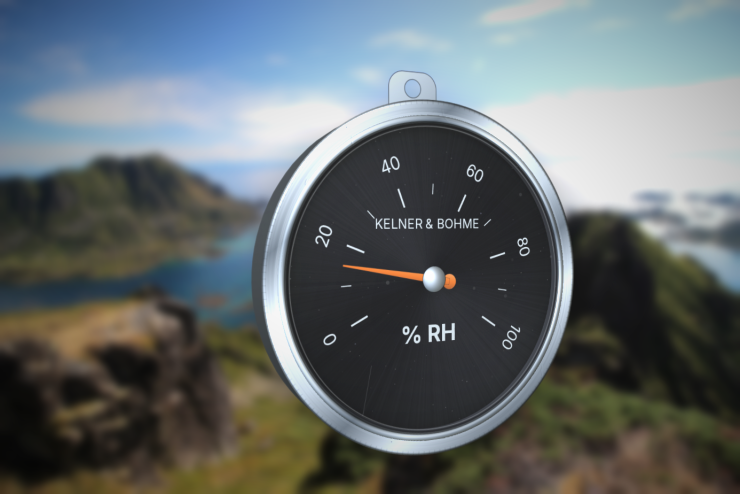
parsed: 15 %
